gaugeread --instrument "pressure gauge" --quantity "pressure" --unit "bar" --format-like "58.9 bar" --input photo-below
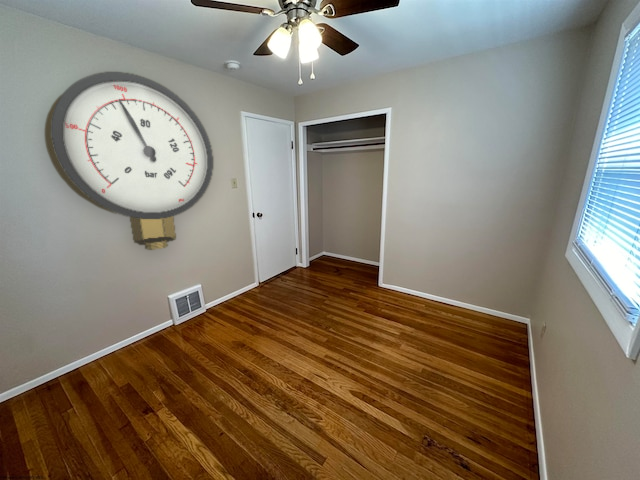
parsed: 65 bar
